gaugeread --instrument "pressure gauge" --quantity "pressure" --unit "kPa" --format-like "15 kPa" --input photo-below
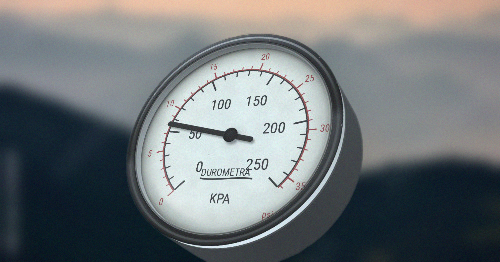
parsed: 55 kPa
